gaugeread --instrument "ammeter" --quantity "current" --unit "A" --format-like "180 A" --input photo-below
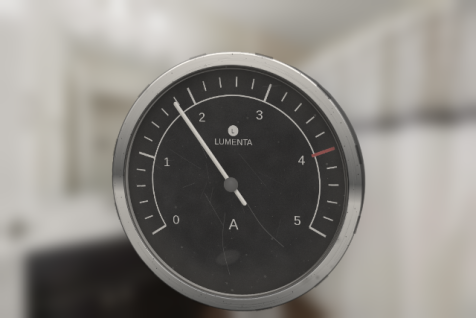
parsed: 1.8 A
